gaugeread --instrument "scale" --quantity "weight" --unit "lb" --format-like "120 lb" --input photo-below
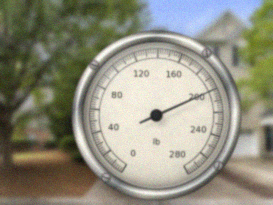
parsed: 200 lb
